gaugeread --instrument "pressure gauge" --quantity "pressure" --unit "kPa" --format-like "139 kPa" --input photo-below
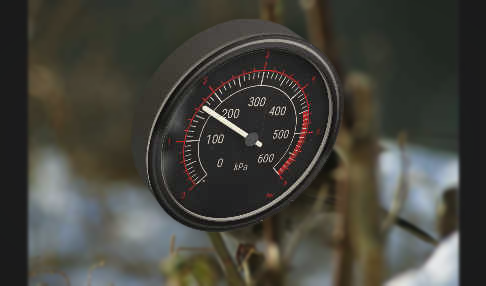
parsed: 170 kPa
